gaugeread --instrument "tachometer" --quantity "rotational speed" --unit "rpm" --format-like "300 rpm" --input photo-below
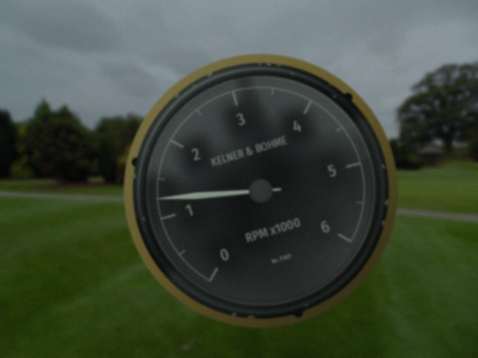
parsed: 1250 rpm
